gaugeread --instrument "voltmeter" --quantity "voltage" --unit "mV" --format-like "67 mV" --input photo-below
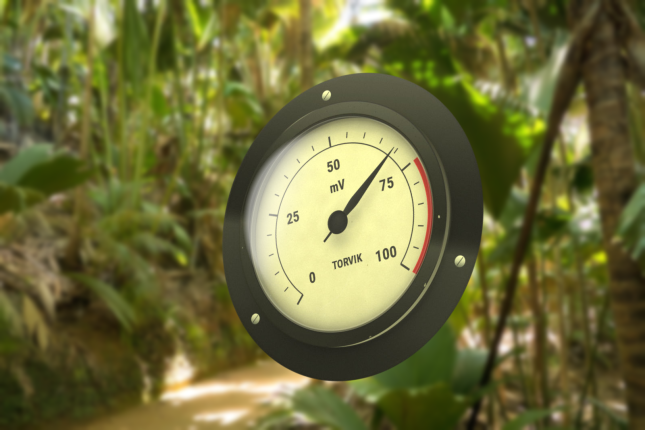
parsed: 70 mV
